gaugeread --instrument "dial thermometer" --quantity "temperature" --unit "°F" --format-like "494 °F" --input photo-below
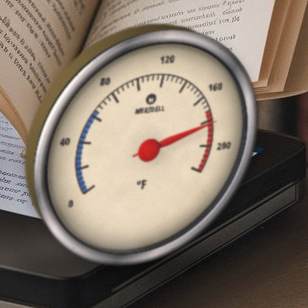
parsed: 180 °F
